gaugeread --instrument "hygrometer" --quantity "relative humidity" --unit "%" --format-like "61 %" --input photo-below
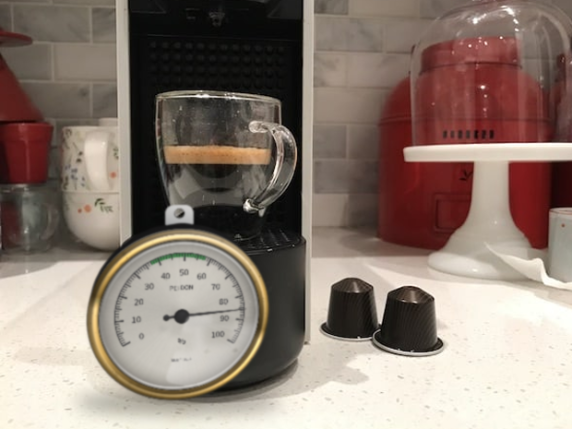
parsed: 85 %
